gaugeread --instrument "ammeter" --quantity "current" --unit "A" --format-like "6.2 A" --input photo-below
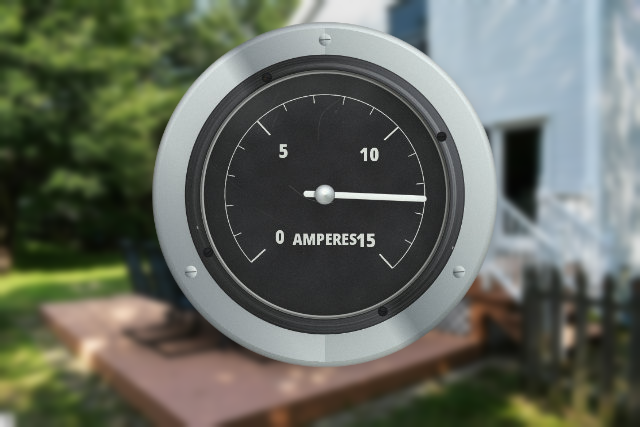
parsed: 12.5 A
